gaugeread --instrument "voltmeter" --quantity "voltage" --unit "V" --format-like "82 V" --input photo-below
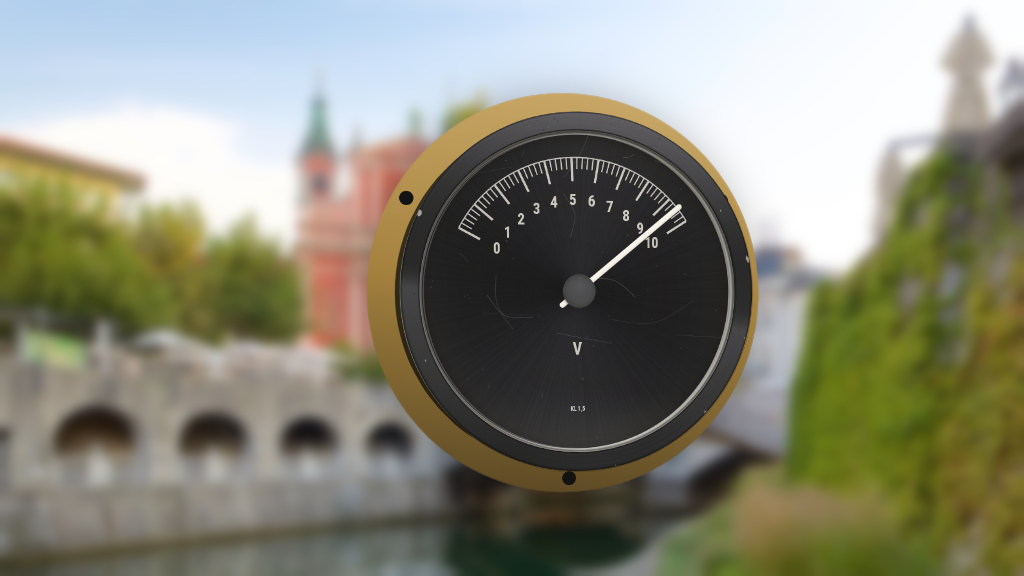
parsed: 9.4 V
